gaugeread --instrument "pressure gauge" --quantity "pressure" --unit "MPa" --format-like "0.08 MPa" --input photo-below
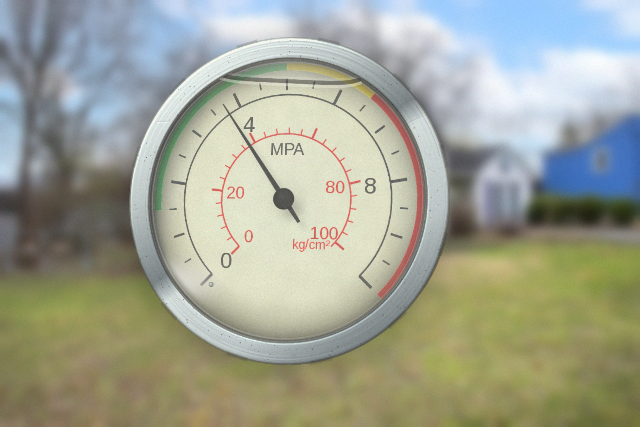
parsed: 3.75 MPa
